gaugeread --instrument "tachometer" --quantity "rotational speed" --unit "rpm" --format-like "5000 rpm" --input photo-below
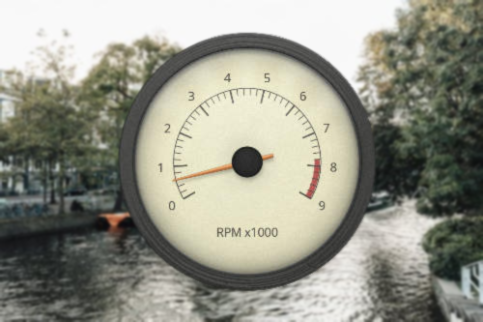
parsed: 600 rpm
